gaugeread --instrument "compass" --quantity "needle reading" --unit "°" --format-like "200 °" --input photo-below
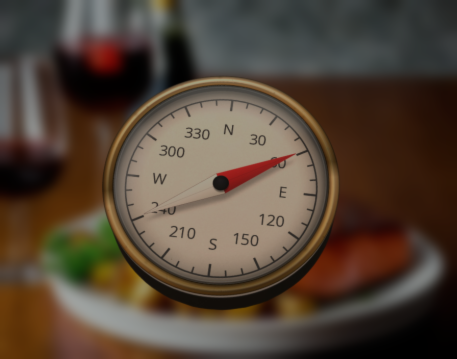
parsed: 60 °
